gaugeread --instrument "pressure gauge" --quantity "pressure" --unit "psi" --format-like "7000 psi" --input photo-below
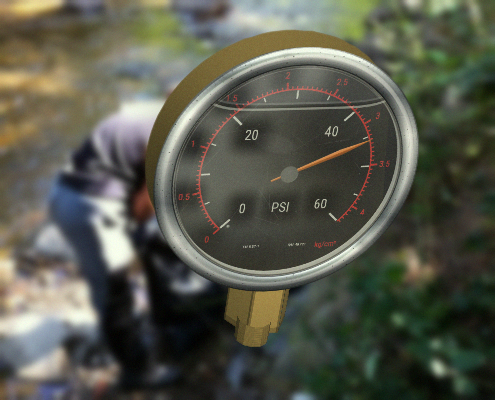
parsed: 45 psi
